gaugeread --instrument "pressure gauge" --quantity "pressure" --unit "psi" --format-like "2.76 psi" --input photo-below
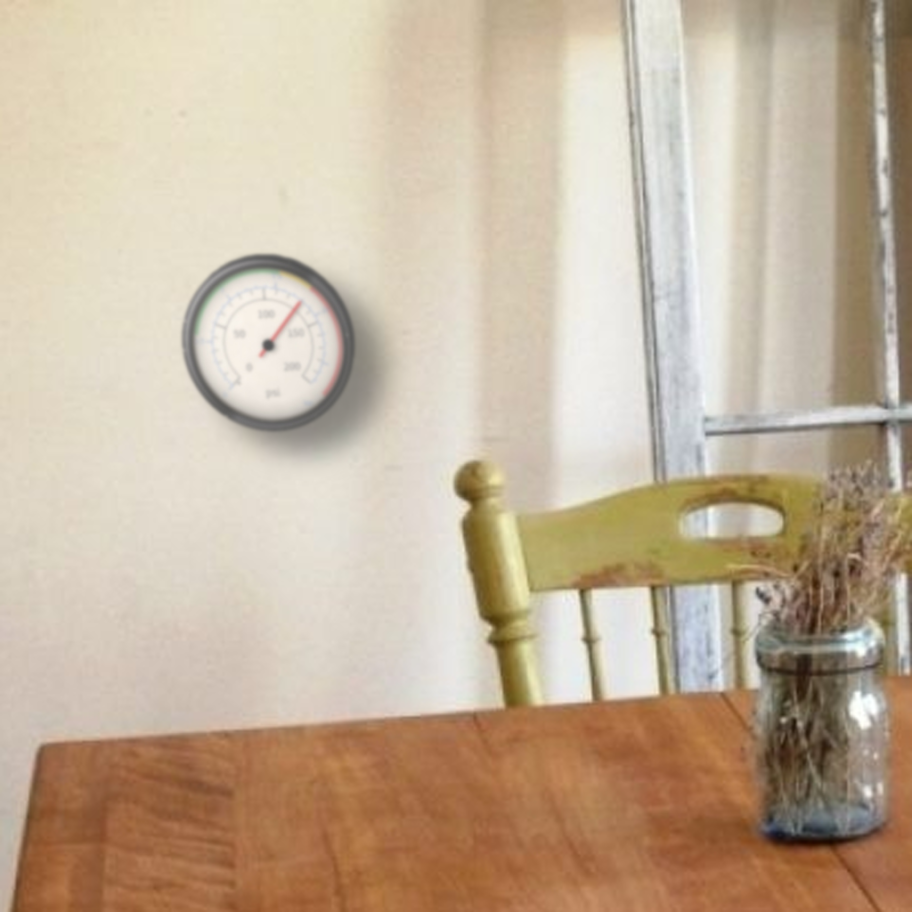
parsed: 130 psi
